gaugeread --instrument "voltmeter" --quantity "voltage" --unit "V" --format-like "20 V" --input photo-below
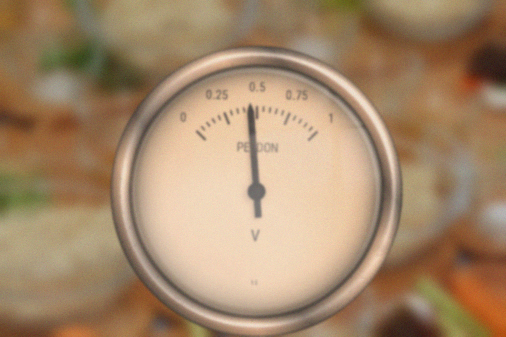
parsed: 0.45 V
